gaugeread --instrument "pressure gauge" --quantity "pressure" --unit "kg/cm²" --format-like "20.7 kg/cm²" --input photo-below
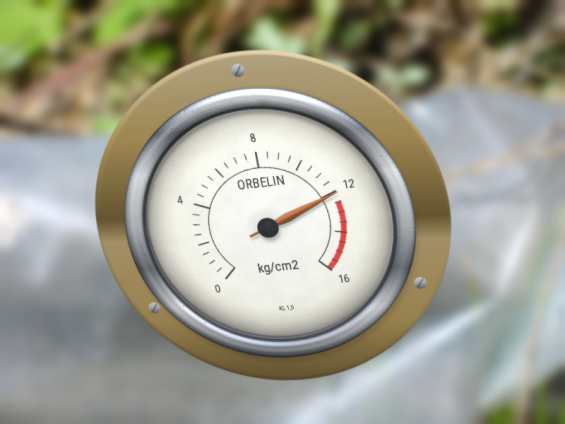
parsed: 12 kg/cm²
